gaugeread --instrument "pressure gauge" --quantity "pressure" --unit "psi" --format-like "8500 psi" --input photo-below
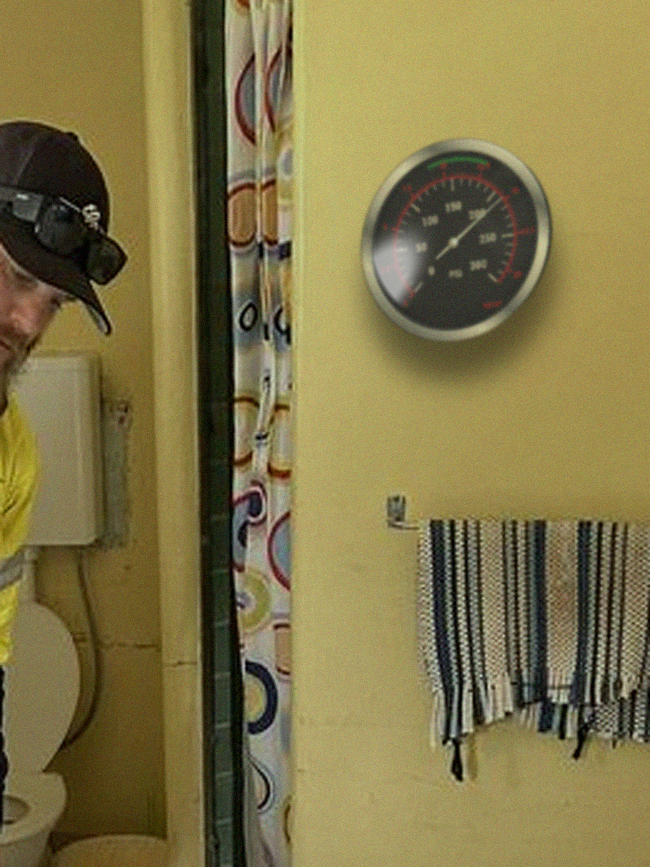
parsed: 210 psi
